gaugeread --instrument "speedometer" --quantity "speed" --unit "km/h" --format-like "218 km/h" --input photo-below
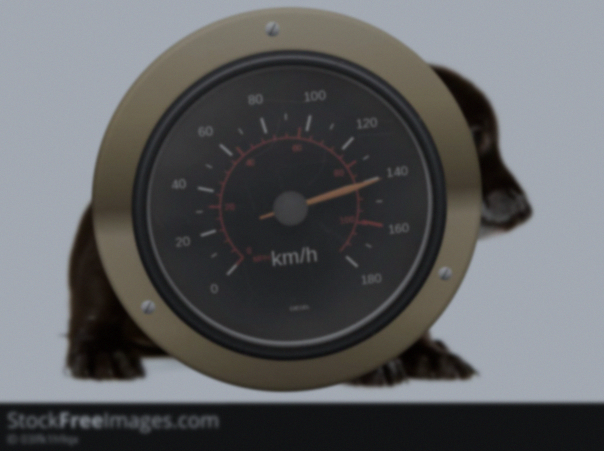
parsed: 140 km/h
